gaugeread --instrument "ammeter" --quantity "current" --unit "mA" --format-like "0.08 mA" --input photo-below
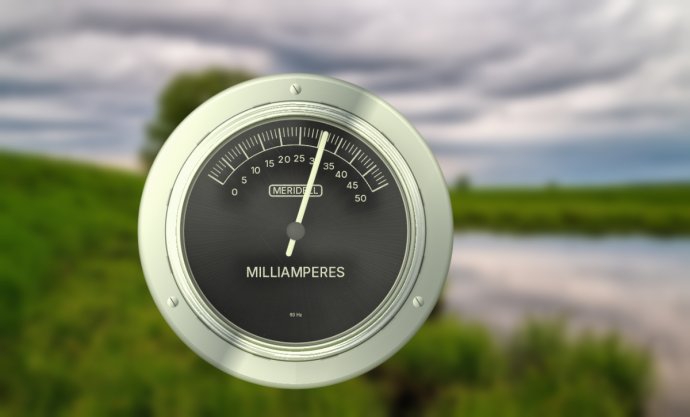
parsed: 31 mA
